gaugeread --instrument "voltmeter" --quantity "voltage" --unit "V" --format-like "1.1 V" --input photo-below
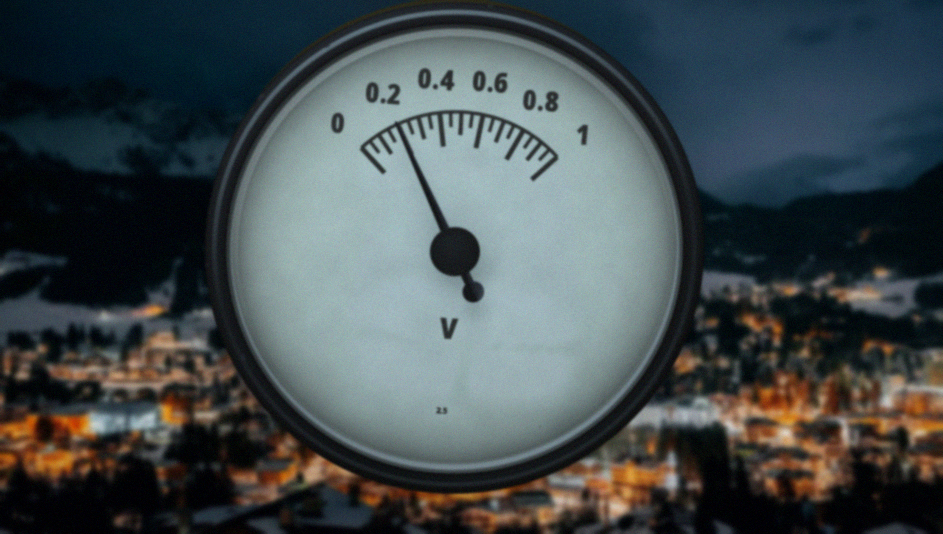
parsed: 0.2 V
